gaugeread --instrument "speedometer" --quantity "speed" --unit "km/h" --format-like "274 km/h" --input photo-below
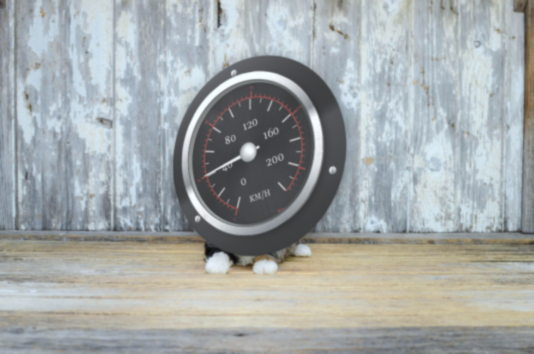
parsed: 40 km/h
